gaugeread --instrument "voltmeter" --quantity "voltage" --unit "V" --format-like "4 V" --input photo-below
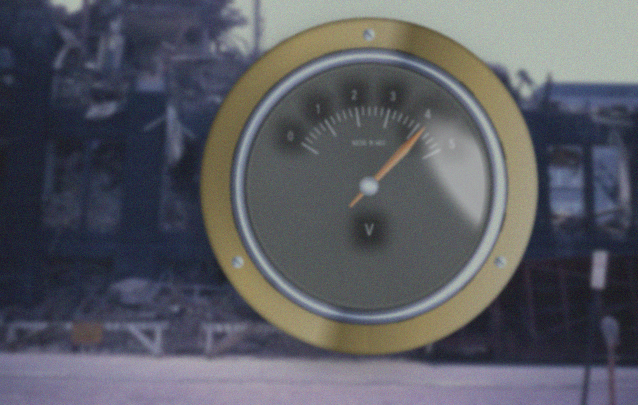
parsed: 4.2 V
